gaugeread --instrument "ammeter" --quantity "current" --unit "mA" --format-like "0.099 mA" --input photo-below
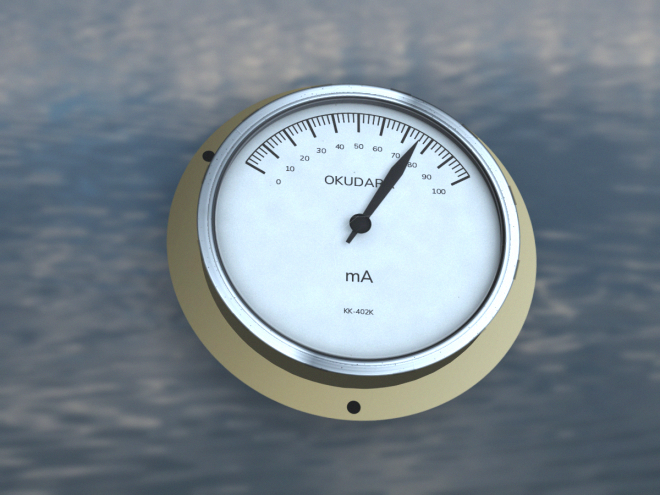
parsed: 76 mA
